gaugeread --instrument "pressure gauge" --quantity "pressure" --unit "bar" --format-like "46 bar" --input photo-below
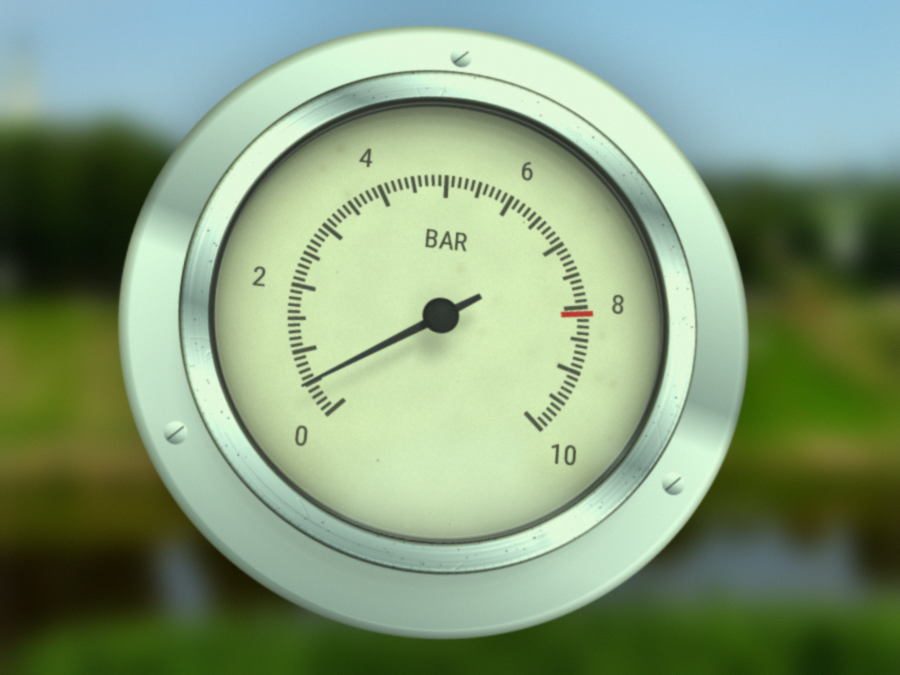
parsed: 0.5 bar
